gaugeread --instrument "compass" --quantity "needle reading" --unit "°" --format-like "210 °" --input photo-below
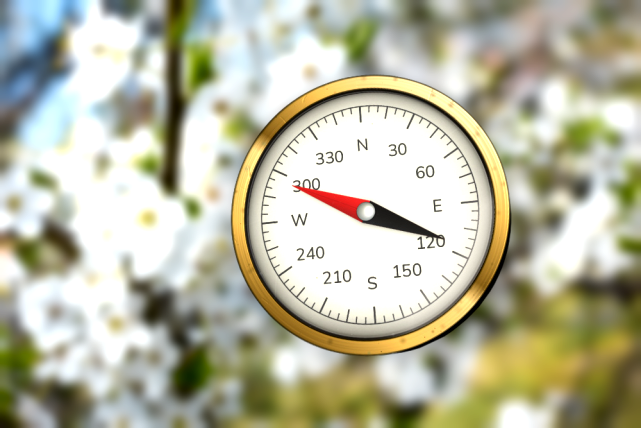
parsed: 295 °
